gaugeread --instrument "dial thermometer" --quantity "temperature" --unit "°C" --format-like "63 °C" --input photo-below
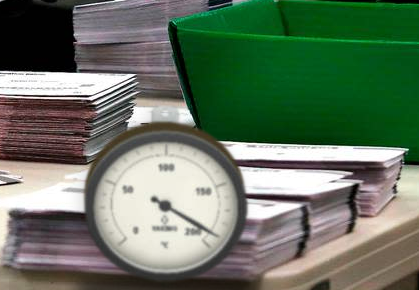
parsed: 190 °C
